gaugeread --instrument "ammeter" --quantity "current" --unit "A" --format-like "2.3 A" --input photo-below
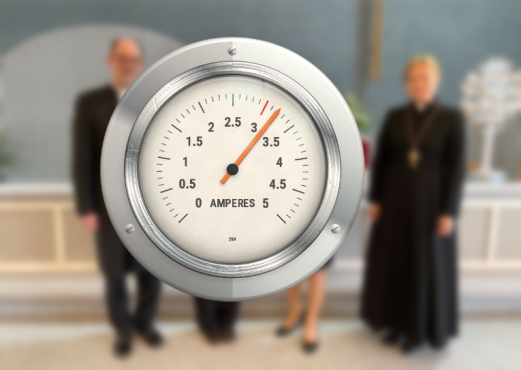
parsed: 3.2 A
